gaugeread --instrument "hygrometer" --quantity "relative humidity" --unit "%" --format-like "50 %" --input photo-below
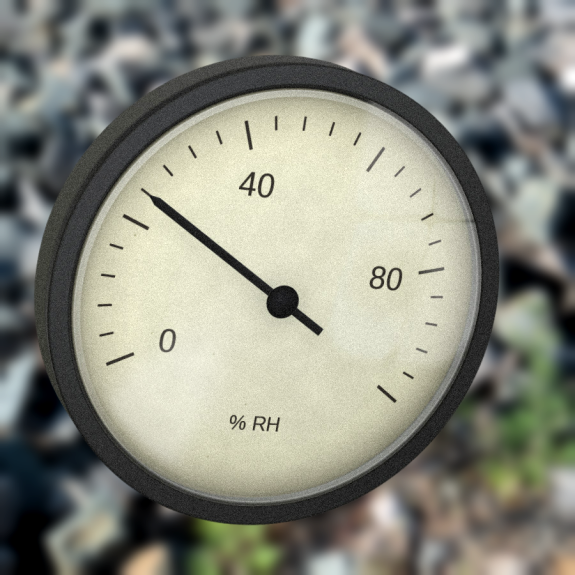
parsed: 24 %
